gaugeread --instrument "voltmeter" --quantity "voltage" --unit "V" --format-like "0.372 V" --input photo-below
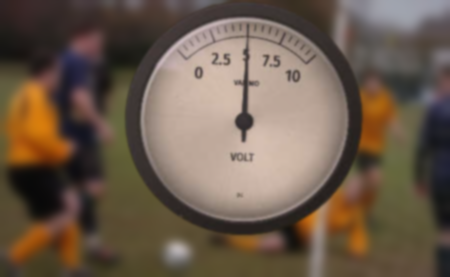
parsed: 5 V
